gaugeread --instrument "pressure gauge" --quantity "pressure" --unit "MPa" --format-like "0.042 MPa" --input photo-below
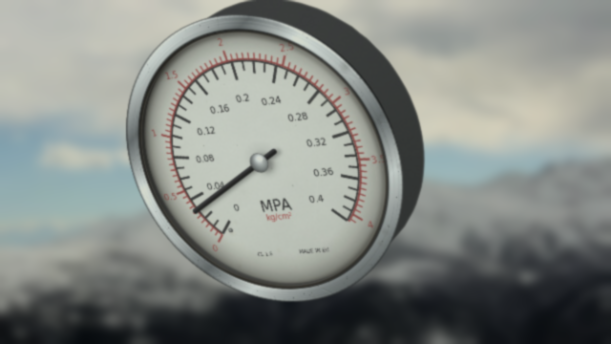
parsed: 0.03 MPa
